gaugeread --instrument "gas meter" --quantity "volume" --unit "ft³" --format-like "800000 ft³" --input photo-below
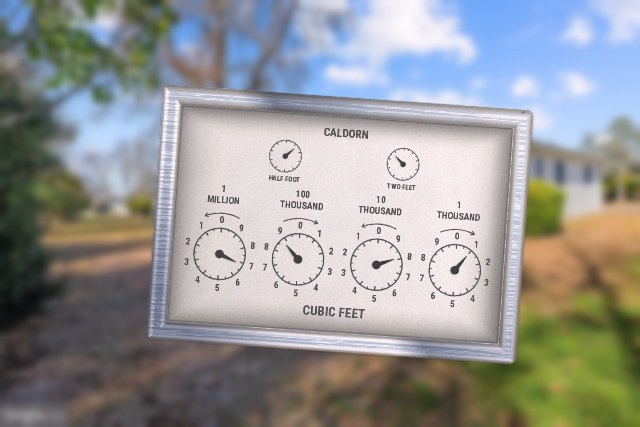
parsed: 688100 ft³
